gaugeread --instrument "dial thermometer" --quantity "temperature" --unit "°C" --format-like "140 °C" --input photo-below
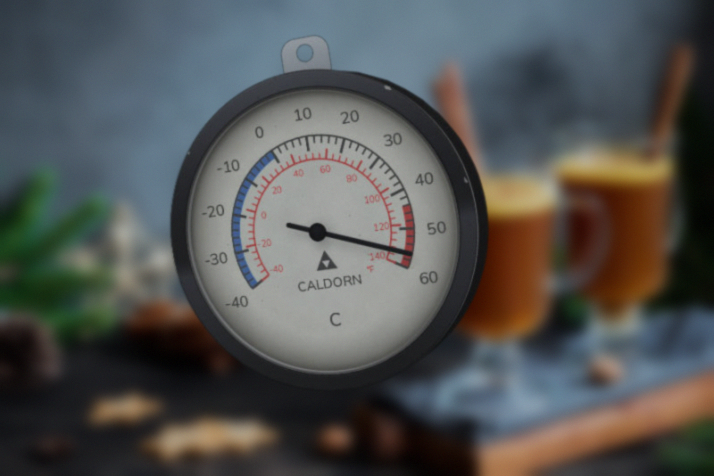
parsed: 56 °C
